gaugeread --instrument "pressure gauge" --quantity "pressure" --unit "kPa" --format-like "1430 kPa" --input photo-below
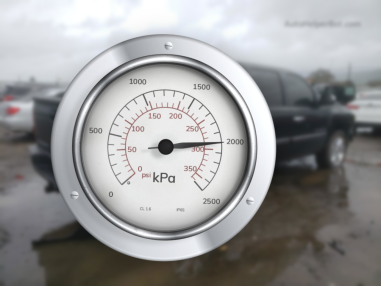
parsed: 2000 kPa
